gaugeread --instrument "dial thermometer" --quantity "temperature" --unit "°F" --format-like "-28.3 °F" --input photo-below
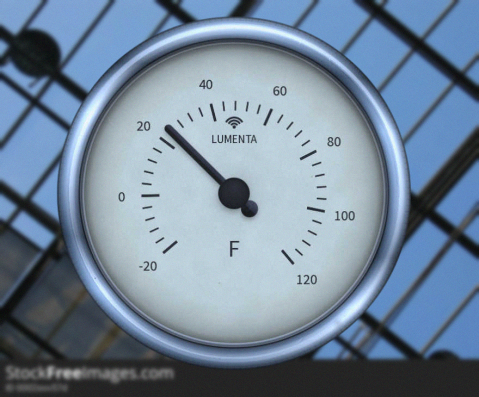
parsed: 24 °F
